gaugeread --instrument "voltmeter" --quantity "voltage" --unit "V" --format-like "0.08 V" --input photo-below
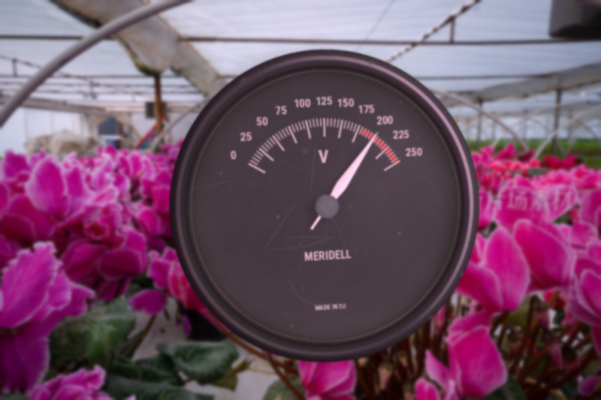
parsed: 200 V
